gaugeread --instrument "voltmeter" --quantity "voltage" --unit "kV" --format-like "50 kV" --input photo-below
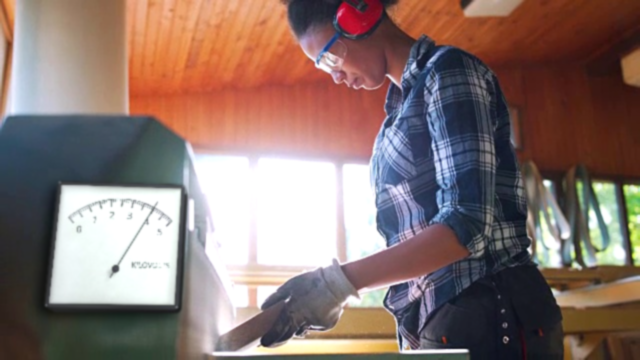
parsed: 4 kV
